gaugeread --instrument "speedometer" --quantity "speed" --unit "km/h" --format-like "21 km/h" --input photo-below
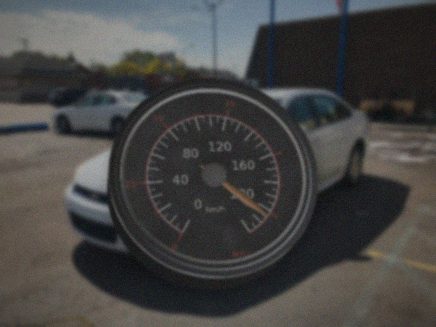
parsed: 205 km/h
